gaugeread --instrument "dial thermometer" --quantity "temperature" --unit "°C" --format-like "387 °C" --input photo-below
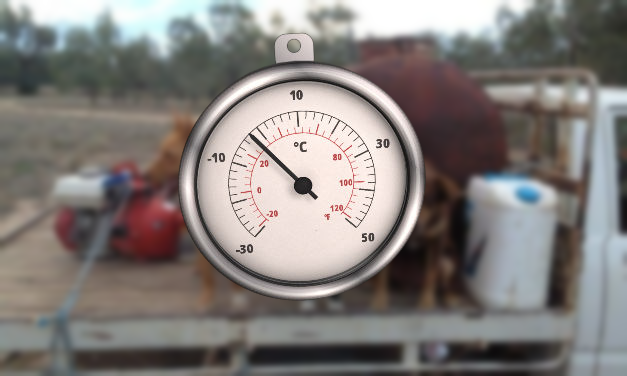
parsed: -2 °C
